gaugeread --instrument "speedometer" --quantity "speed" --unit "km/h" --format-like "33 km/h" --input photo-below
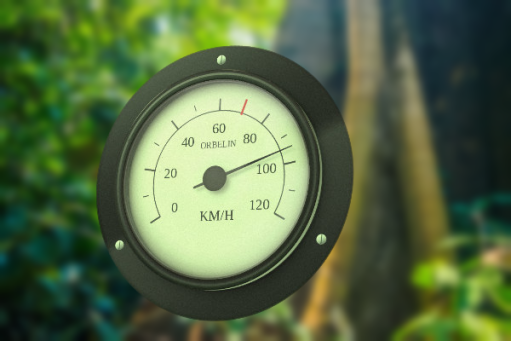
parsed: 95 km/h
